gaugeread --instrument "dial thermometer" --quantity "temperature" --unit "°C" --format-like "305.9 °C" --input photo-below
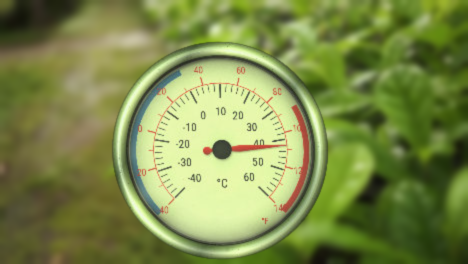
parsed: 42 °C
